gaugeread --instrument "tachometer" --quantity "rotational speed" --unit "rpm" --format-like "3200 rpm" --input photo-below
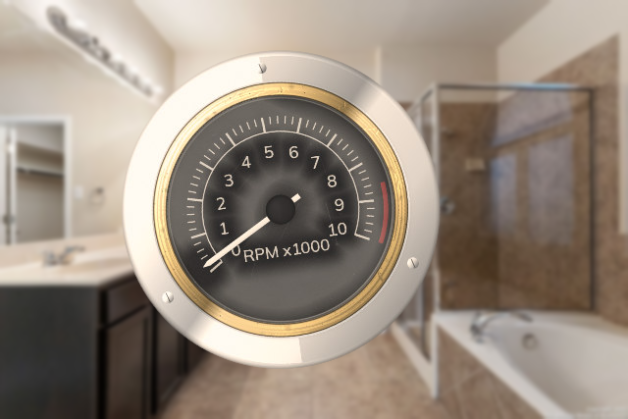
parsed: 200 rpm
